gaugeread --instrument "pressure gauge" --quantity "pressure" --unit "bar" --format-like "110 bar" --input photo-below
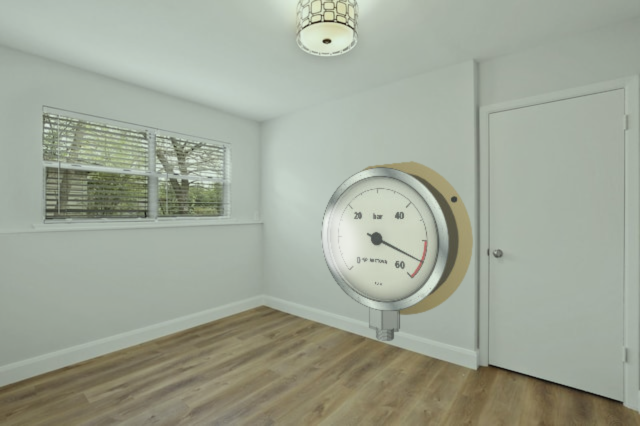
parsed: 55 bar
